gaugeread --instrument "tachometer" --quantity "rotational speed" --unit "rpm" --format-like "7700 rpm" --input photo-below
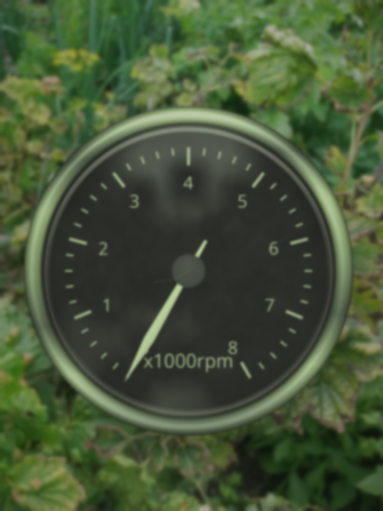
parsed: 0 rpm
